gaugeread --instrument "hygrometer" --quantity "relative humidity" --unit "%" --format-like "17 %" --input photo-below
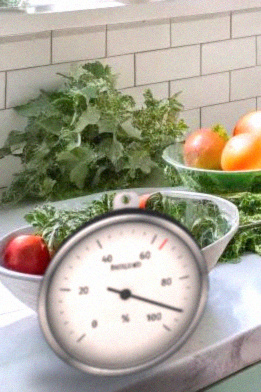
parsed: 92 %
